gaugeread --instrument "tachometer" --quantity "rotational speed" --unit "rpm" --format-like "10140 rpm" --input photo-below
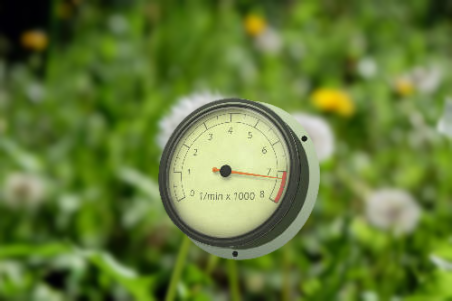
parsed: 7250 rpm
